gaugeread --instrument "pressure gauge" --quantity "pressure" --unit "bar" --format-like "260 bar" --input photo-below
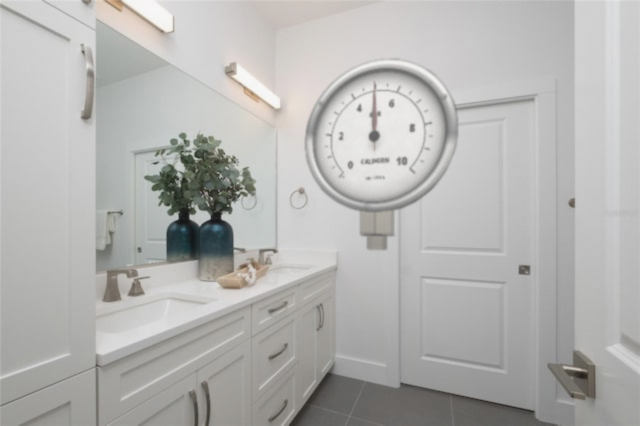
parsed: 5 bar
